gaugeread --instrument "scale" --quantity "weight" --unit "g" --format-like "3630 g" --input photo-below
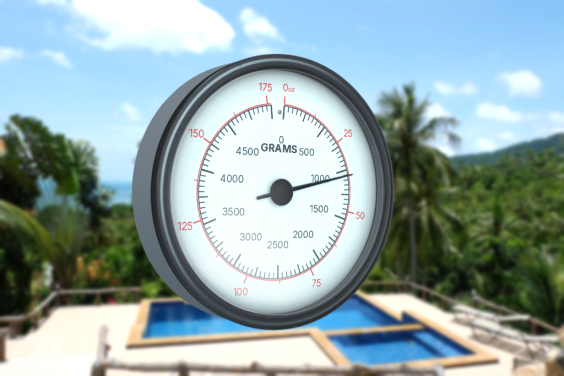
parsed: 1050 g
